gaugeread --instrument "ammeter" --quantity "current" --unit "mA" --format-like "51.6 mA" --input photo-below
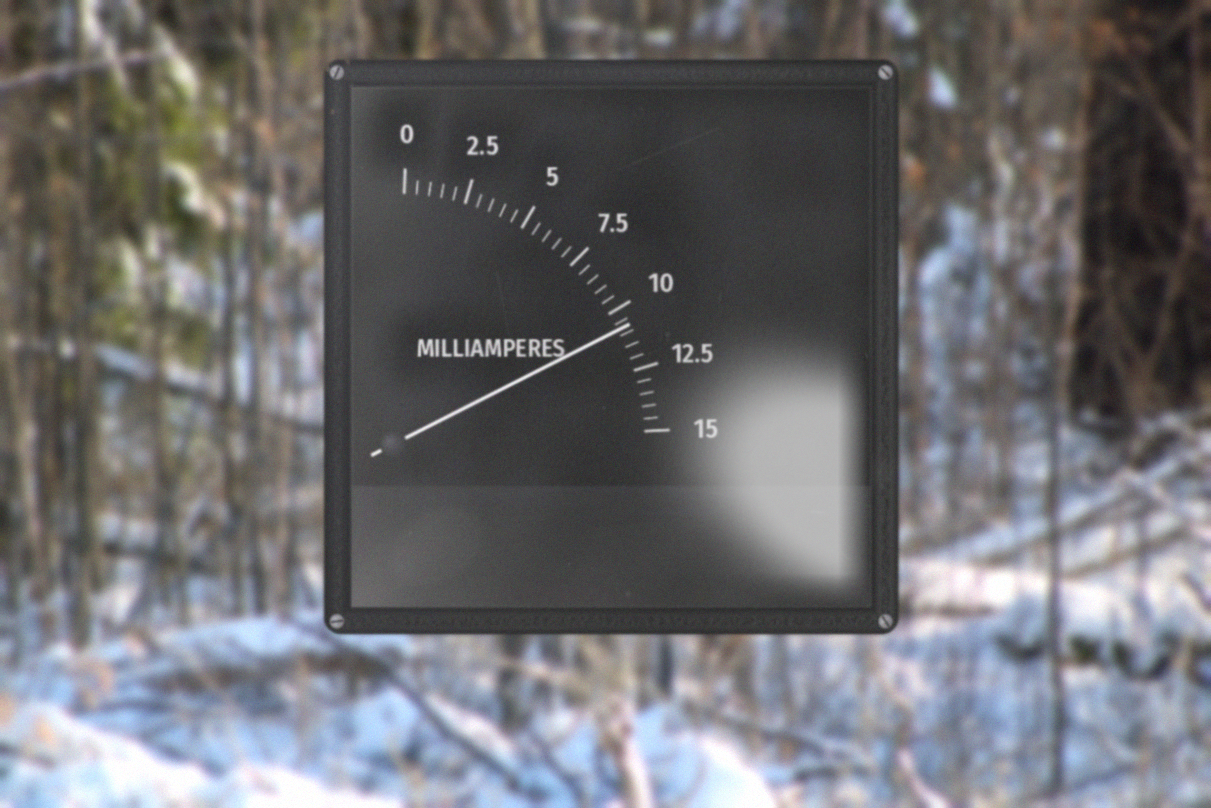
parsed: 10.75 mA
